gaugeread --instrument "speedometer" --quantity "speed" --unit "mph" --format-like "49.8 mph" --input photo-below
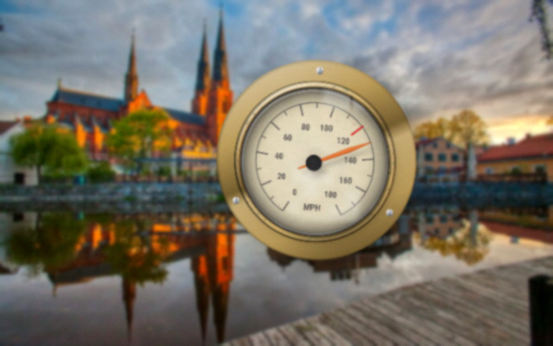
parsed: 130 mph
